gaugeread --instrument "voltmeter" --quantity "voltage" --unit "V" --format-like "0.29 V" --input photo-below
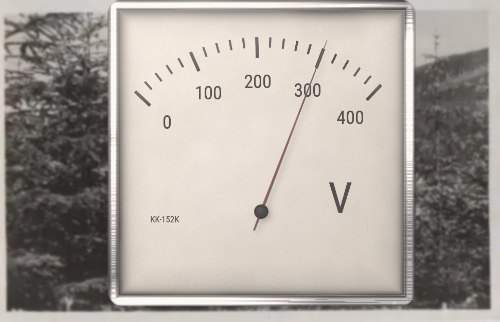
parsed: 300 V
